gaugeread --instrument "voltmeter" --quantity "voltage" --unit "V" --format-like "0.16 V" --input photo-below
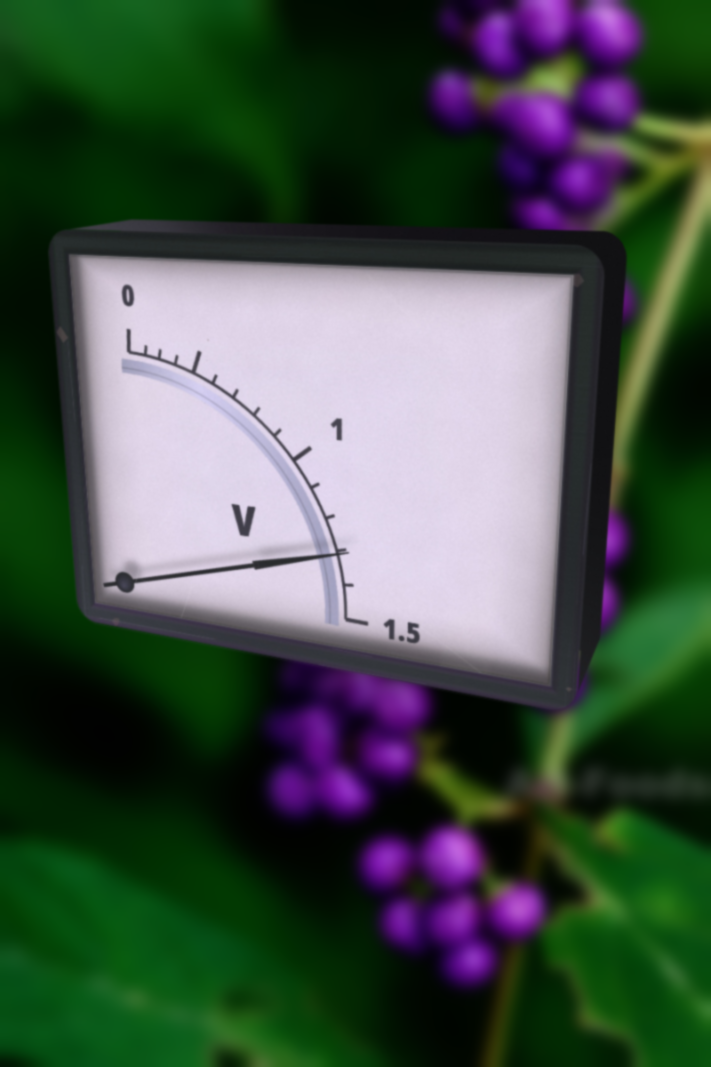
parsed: 1.3 V
